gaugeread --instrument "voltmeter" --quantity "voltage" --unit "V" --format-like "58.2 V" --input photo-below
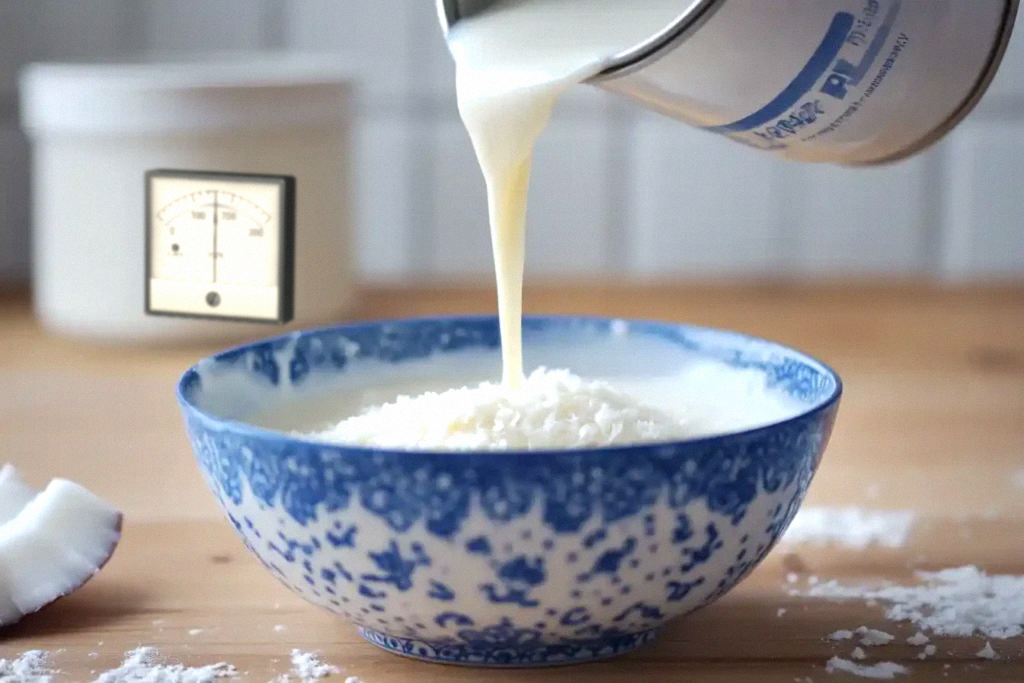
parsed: 160 V
